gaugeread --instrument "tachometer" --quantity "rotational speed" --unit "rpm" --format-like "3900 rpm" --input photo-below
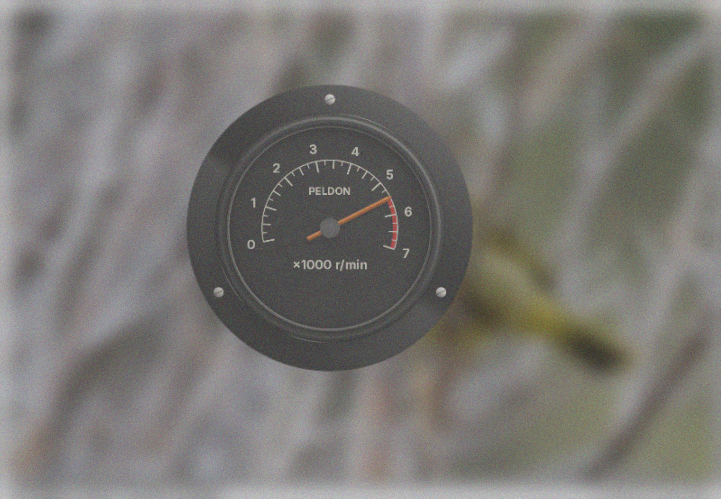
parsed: 5500 rpm
